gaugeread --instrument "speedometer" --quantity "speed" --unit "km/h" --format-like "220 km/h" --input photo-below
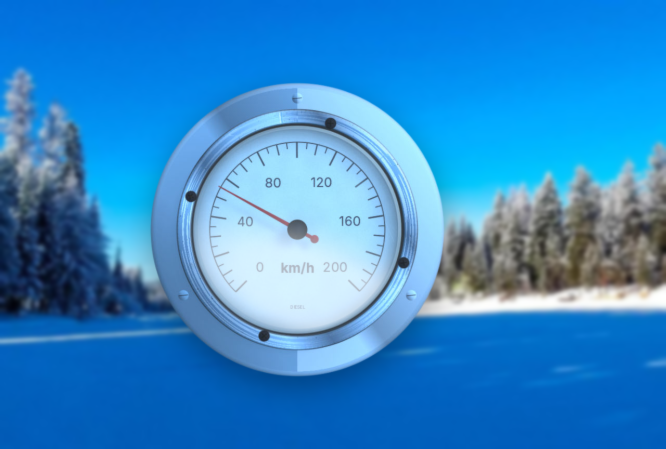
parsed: 55 km/h
